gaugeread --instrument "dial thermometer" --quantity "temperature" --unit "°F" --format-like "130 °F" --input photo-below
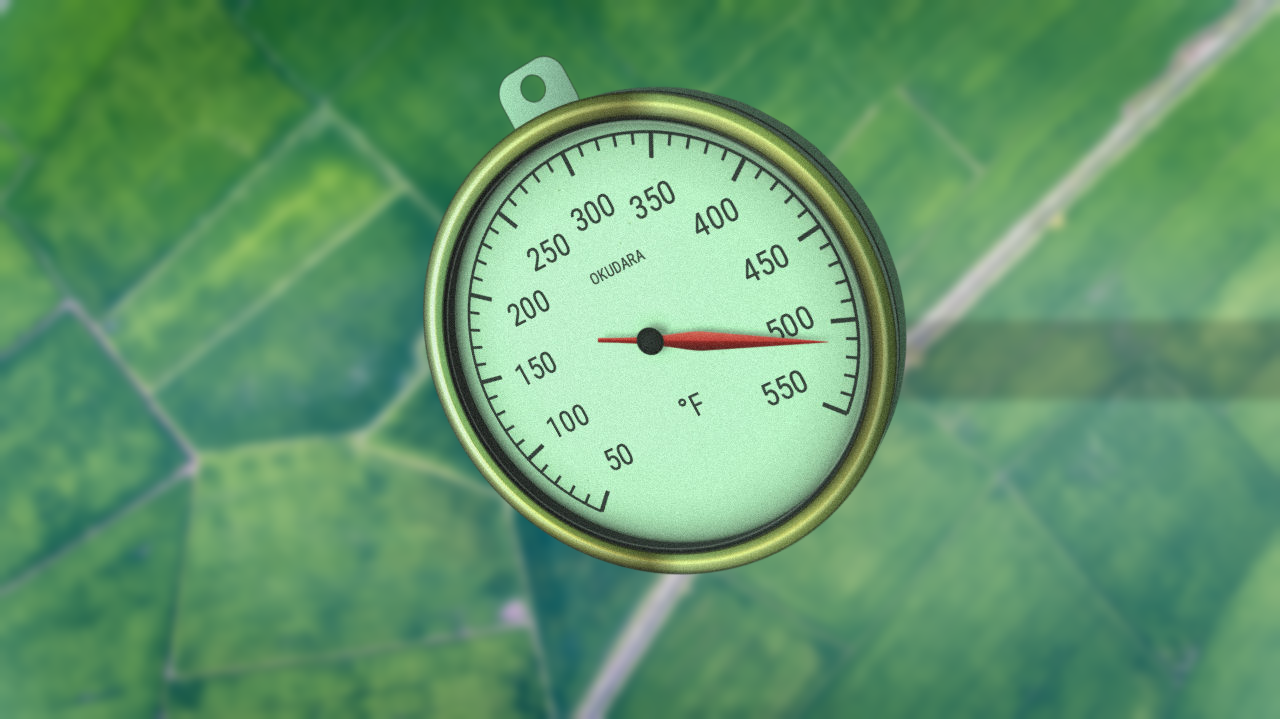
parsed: 510 °F
